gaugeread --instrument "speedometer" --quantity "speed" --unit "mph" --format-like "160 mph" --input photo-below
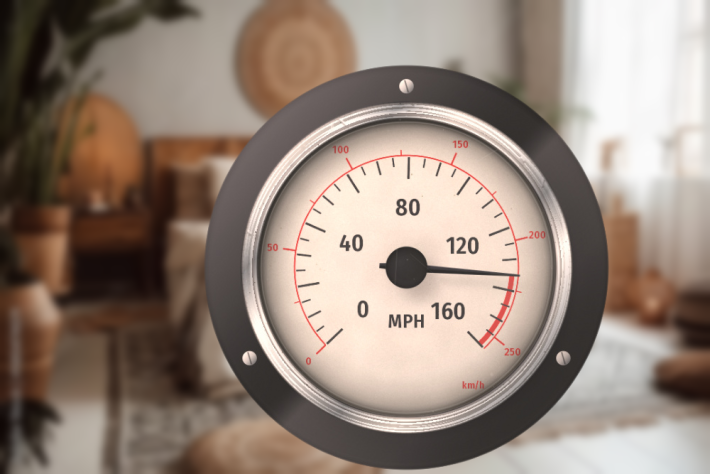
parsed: 135 mph
